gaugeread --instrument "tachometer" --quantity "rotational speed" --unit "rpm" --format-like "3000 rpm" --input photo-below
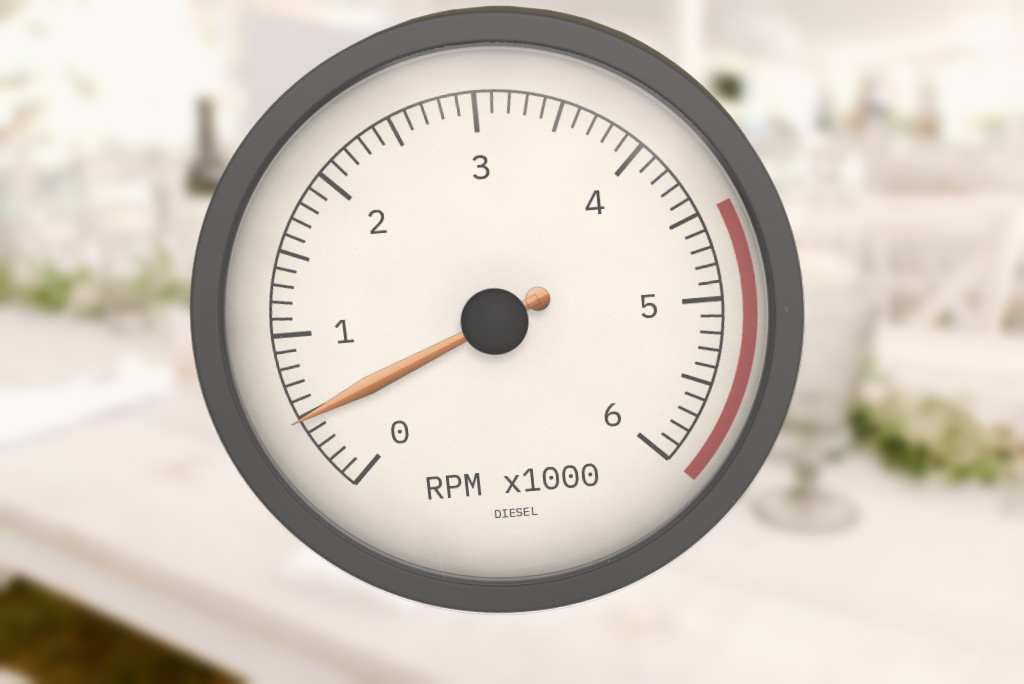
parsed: 500 rpm
